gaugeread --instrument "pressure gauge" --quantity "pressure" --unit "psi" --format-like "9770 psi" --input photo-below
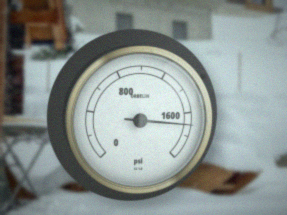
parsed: 1700 psi
